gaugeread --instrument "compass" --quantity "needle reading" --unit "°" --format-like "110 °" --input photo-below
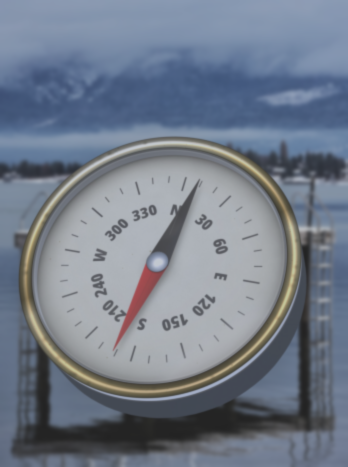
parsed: 190 °
